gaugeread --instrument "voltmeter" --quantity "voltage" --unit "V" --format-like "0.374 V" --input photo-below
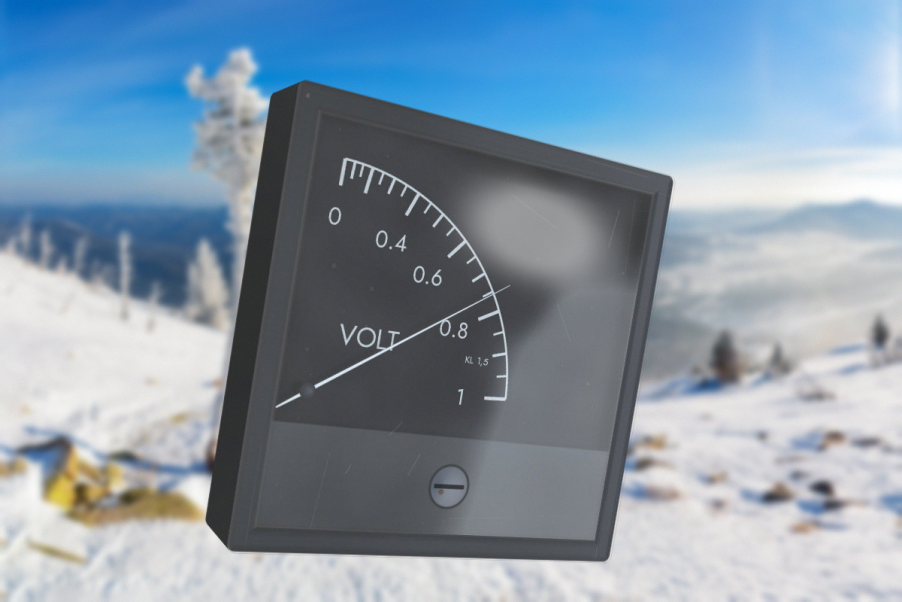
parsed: 0.75 V
